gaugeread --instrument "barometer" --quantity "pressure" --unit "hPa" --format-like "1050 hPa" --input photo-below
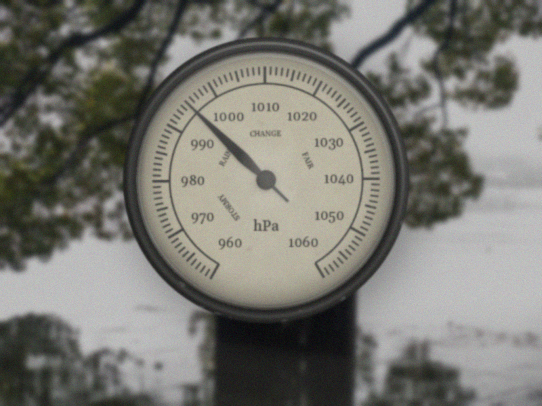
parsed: 995 hPa
